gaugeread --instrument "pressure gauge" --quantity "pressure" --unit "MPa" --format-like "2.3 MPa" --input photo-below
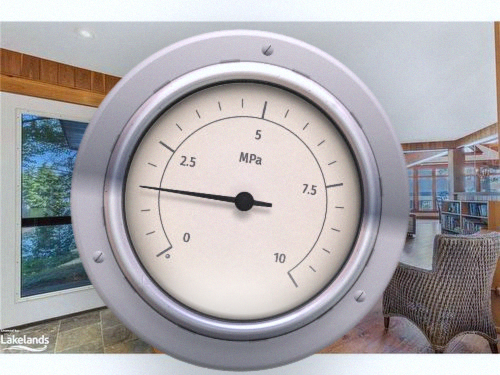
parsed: 1.5 MPa
